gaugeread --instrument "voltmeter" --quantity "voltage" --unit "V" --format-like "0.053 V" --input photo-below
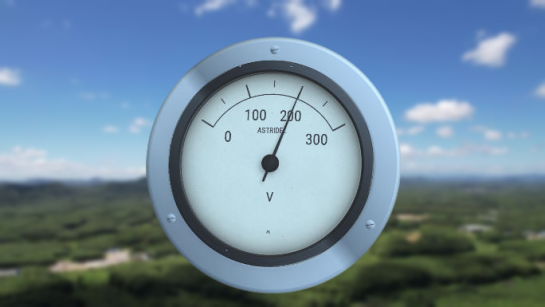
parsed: 200 V
